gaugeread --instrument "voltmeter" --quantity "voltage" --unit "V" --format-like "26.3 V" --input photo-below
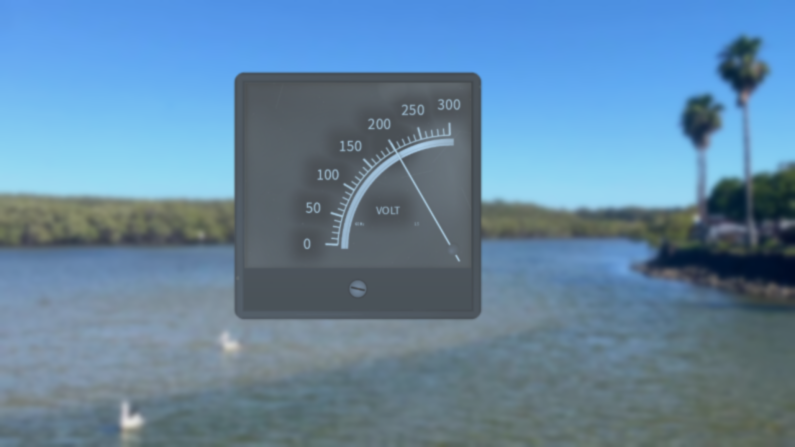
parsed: 200 V
